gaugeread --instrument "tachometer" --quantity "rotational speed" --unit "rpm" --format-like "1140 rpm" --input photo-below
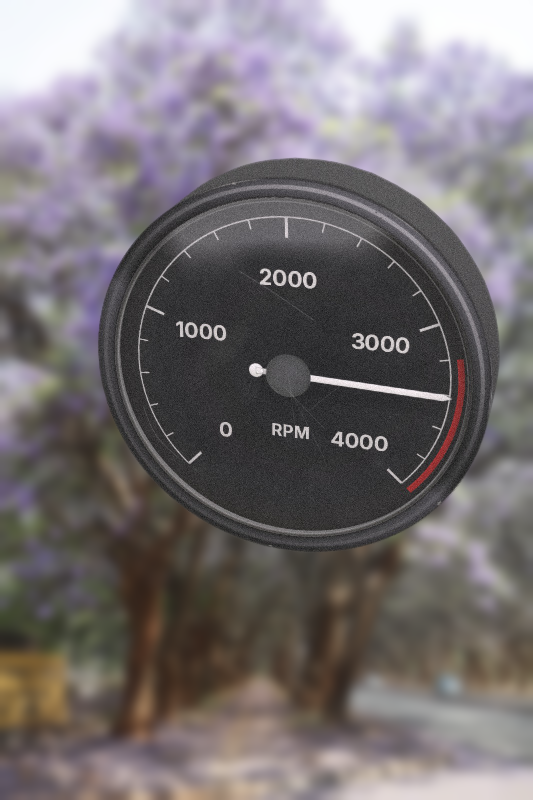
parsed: 3400 rpm
